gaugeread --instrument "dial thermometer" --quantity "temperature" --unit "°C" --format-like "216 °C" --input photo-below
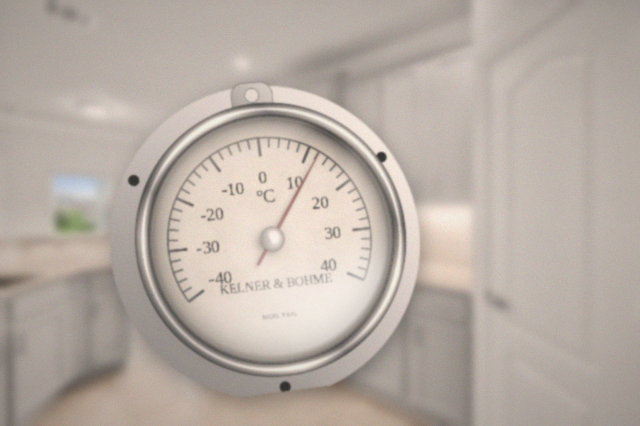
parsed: 12 °C
